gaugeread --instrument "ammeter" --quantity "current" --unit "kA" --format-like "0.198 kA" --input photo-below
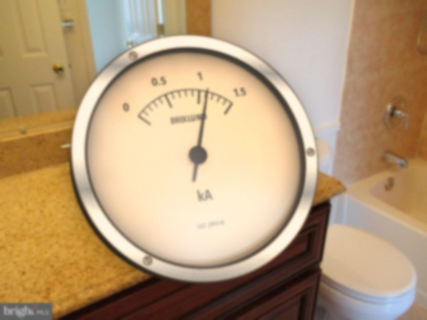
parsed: 1.1 kA
